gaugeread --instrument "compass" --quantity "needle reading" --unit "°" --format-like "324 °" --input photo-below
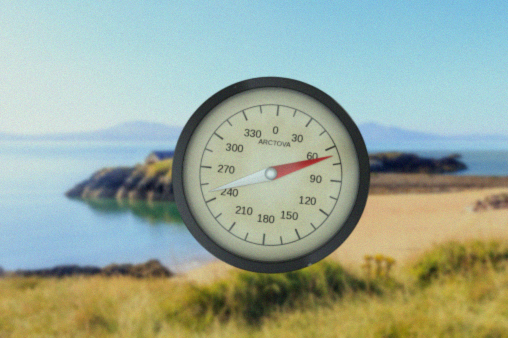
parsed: 67.5 °
